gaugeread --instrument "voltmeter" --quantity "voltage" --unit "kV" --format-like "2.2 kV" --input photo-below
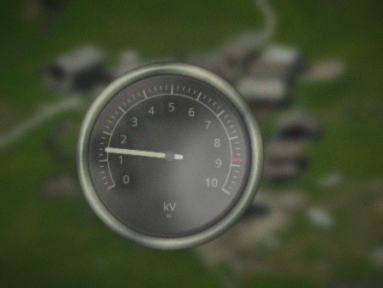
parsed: 1.4 kV
